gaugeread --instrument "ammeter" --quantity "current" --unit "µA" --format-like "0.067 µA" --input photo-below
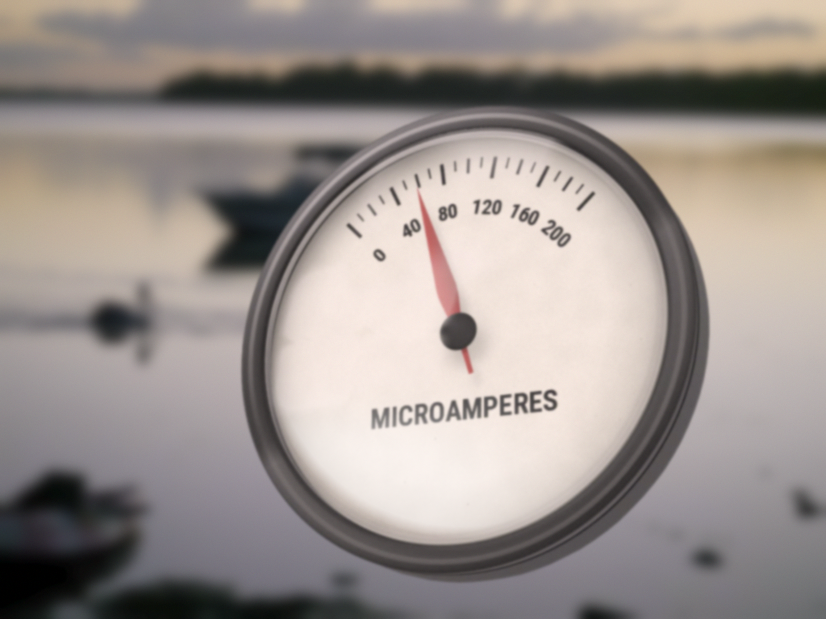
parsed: 60 µA
